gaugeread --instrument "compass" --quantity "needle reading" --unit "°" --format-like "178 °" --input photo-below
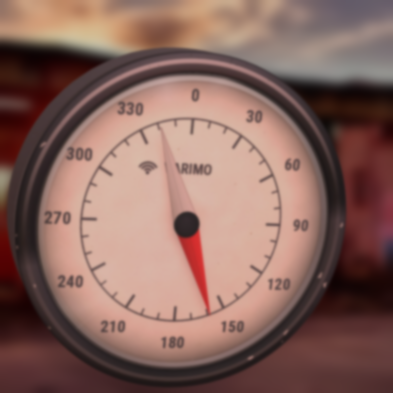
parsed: 160 °
